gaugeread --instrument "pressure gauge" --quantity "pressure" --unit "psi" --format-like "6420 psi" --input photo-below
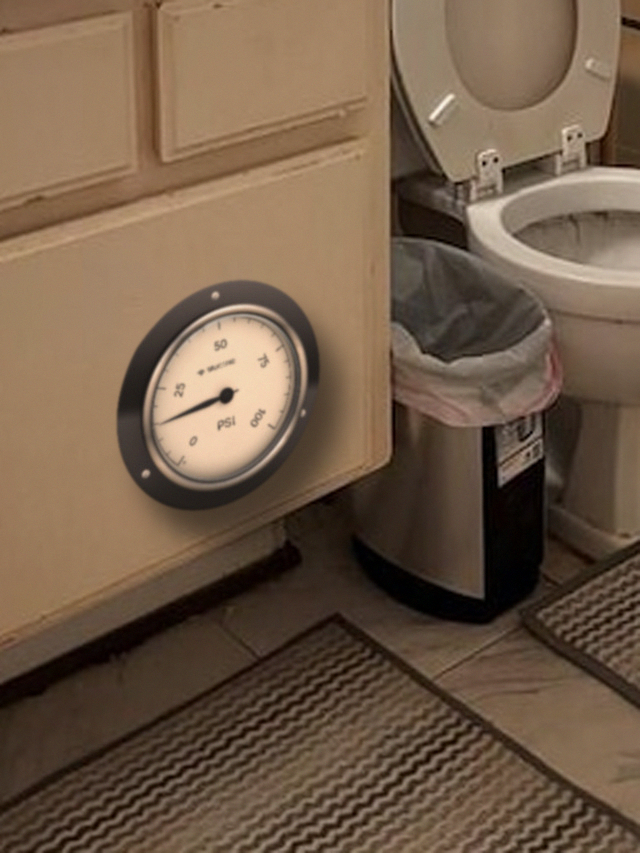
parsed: 15 psi
